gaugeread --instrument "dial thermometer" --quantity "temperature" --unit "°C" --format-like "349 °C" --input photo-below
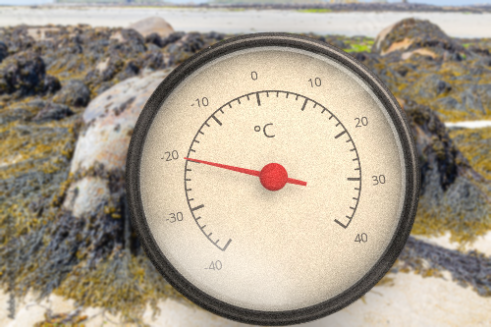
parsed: -20 °C
